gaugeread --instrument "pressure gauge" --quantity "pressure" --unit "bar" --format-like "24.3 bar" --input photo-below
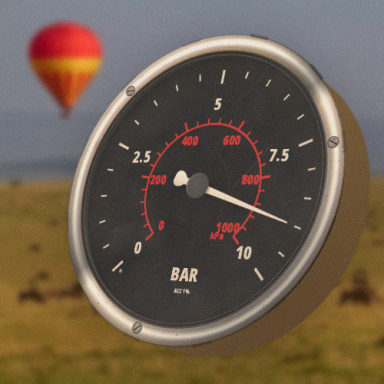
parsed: 9 bar
